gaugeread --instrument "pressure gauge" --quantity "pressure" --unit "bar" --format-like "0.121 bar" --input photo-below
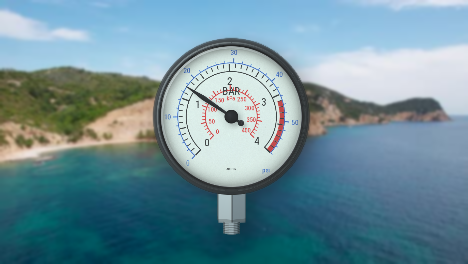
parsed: 1.2 bar
